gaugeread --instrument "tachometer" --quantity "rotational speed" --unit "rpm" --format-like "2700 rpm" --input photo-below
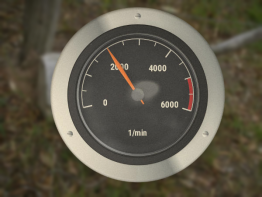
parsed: 2000 rpm
